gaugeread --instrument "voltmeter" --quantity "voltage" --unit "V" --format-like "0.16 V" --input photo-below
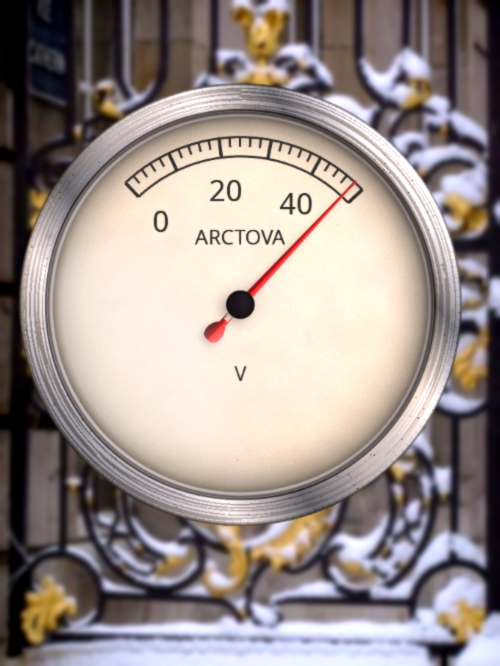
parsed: 48 V
